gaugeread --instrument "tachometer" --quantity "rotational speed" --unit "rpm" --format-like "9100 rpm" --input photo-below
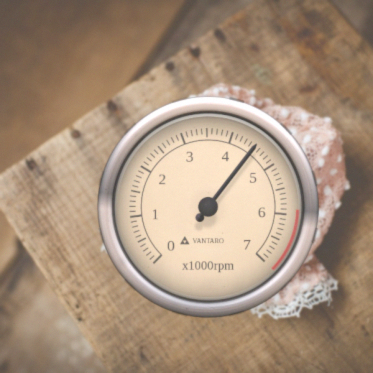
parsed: 4500 rpm
